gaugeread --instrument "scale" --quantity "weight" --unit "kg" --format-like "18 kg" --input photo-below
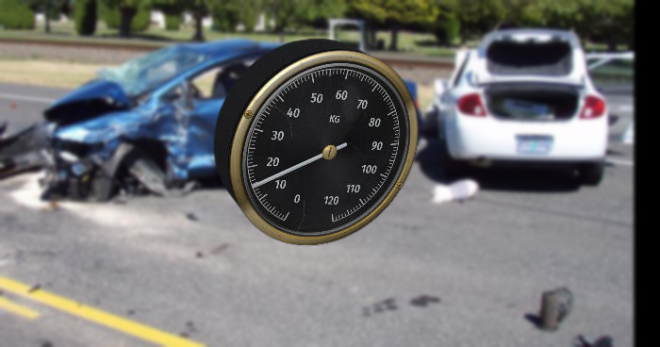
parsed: 15 kg
